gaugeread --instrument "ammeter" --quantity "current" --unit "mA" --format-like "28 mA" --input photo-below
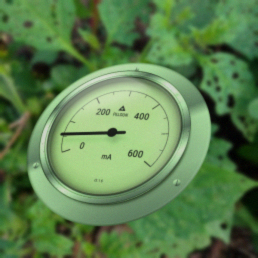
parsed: 50 mA
